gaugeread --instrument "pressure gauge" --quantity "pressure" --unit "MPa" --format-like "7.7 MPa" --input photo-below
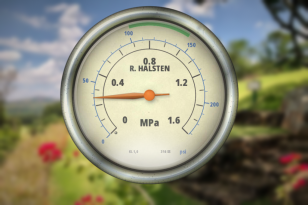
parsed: 0.25 MPa
